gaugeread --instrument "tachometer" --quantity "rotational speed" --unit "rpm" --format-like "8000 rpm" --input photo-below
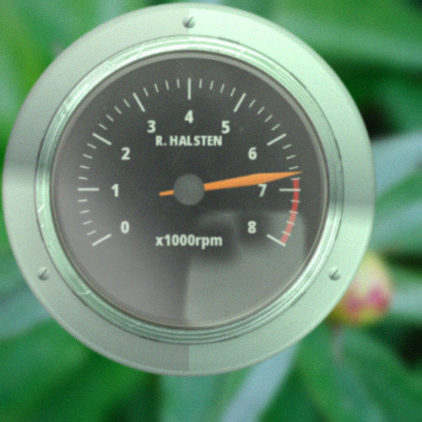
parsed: 6700 rpm
